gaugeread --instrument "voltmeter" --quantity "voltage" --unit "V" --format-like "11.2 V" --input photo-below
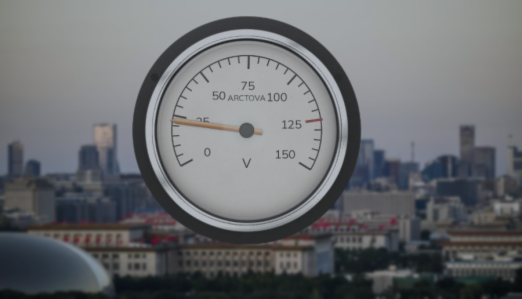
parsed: 22.5 V
